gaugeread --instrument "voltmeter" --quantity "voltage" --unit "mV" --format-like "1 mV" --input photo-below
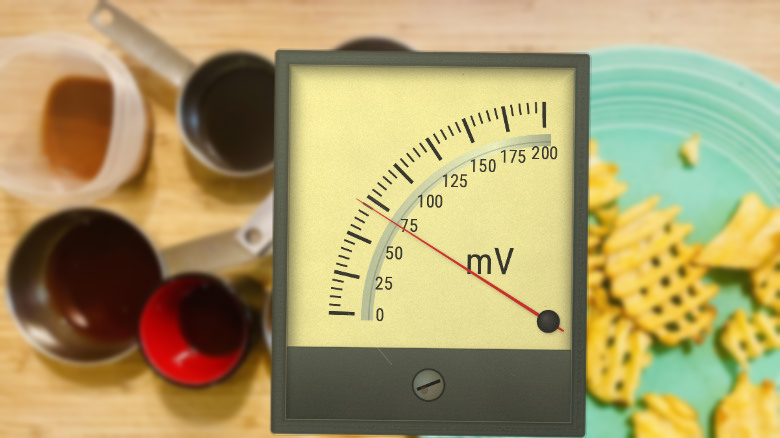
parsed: 70 mV
